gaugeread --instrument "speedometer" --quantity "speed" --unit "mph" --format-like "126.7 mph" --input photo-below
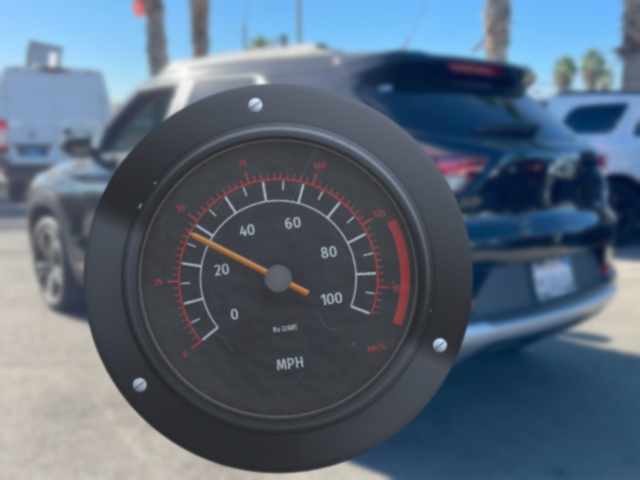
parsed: 27.5 mph
